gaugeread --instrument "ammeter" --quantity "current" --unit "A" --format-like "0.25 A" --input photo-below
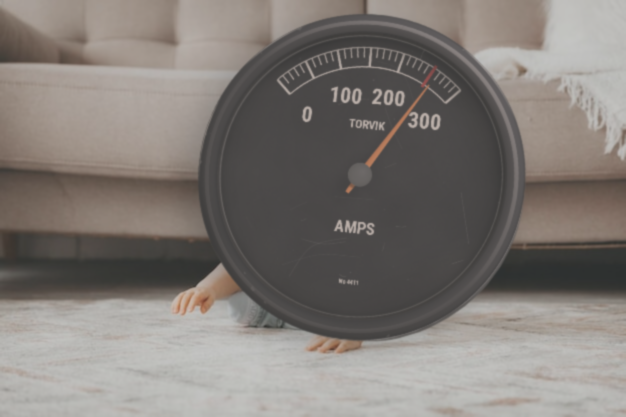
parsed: 260 A
